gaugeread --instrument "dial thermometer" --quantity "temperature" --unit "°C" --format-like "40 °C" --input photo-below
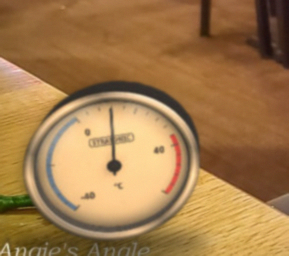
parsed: 12 °C
